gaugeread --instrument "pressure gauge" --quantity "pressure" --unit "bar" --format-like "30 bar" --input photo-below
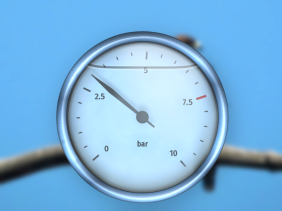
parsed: 3 bar
